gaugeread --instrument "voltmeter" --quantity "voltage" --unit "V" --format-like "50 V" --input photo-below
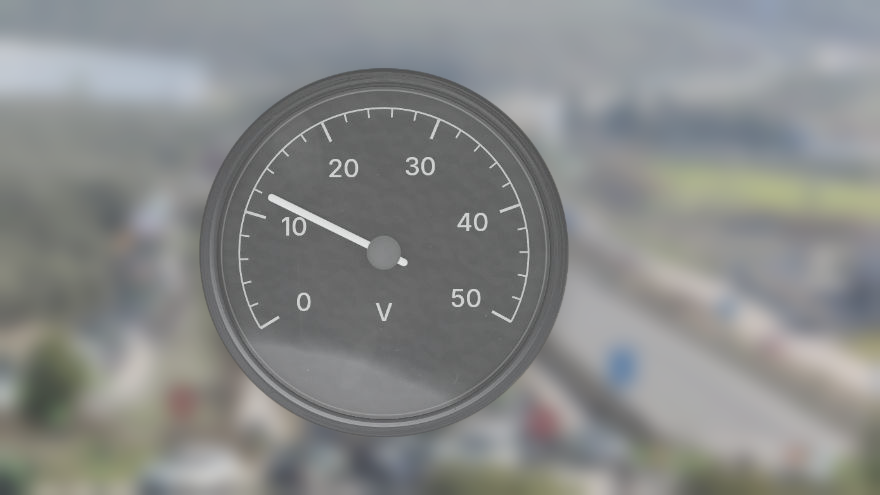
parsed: 12 V
